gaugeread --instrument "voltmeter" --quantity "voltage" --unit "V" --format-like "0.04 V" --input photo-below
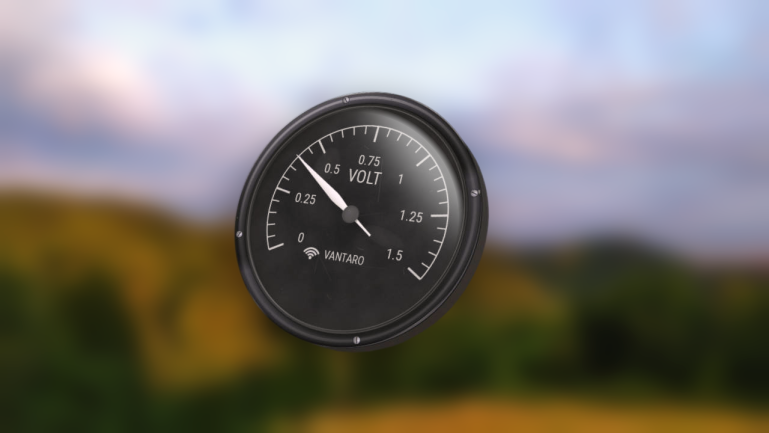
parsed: 0.4 V
